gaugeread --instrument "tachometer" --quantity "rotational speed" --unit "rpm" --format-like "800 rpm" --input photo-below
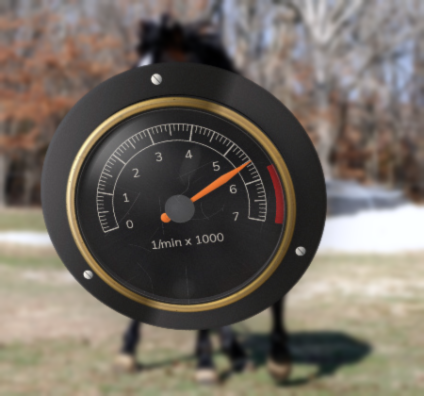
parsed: 5500 rpm
